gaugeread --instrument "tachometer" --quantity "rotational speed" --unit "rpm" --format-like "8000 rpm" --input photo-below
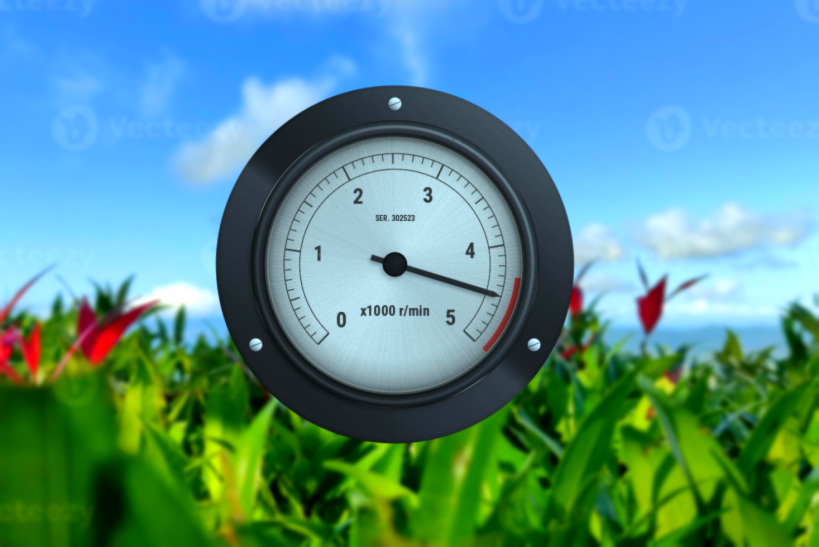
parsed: 4500 rpm
